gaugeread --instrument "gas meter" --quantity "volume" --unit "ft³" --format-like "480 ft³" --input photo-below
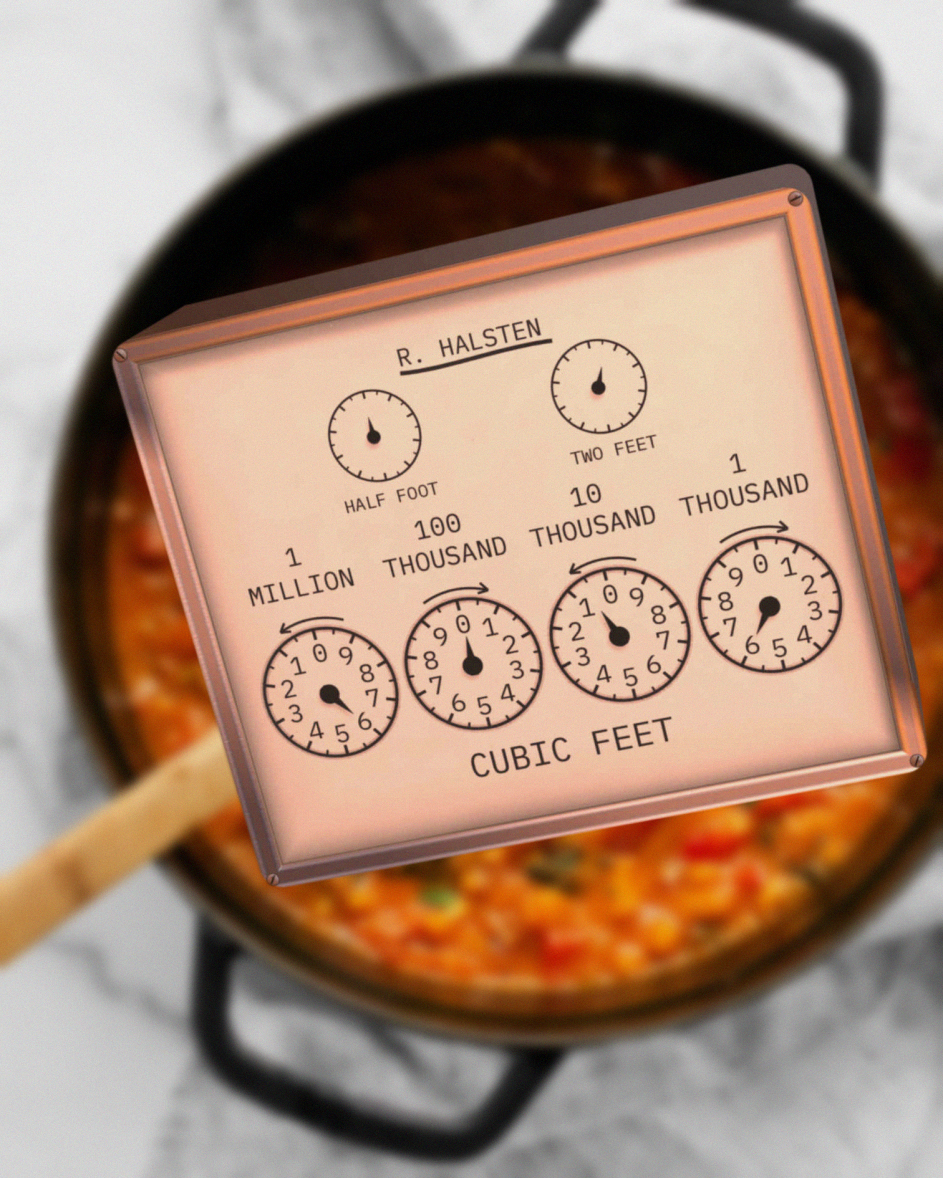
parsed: 600600 ft³
